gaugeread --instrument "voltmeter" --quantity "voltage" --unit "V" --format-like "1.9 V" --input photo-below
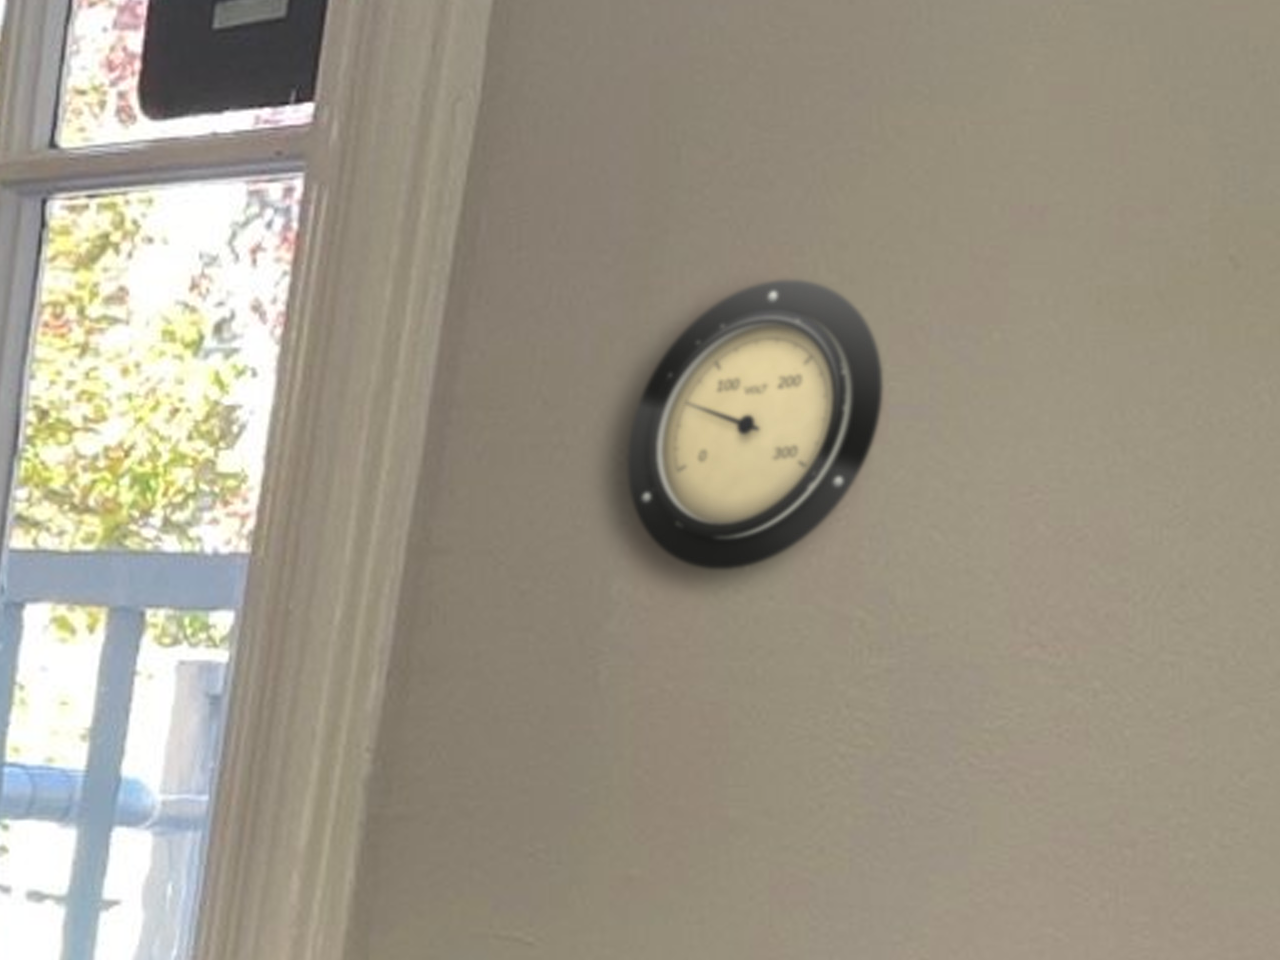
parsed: 60 V
